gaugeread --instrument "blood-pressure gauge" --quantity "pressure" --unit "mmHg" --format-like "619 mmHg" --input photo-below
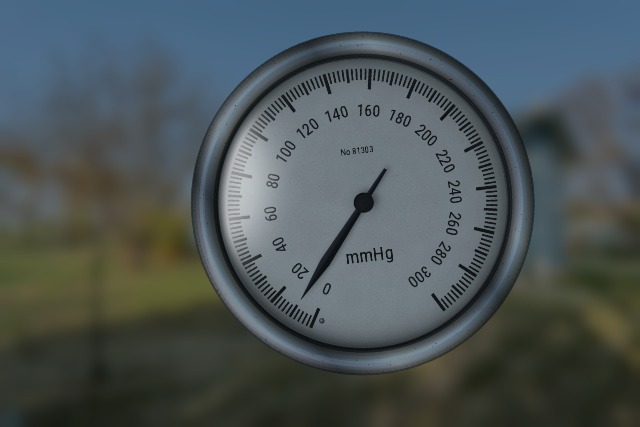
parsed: 10 mmHg
